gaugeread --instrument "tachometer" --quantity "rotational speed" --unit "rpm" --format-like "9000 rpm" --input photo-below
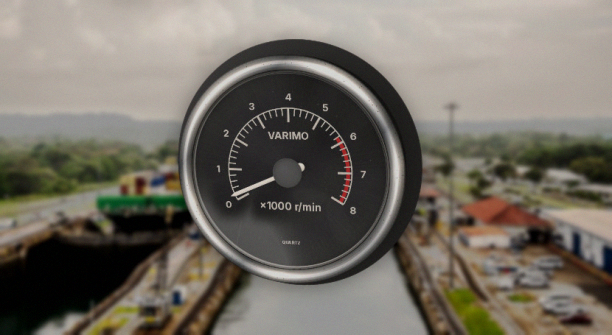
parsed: 200 rpm
